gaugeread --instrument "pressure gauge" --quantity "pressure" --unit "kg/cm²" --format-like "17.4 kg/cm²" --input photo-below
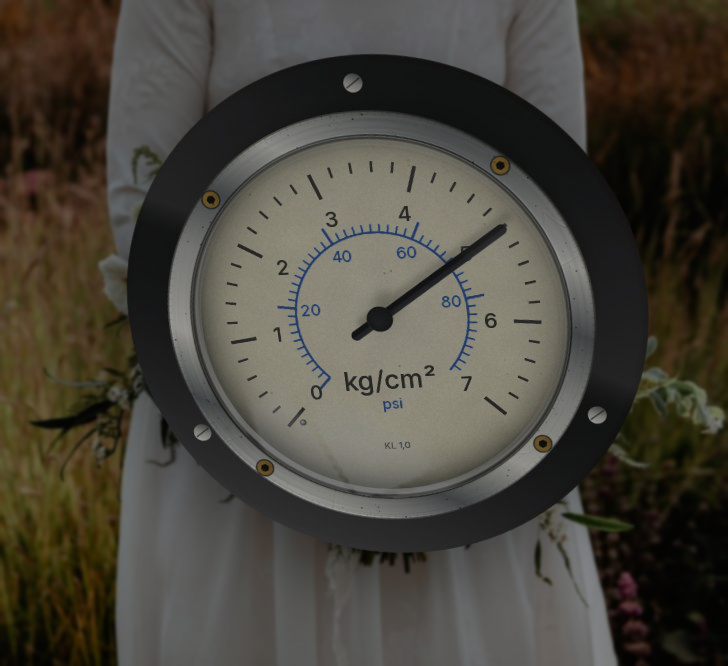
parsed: 5 kg/cm²
